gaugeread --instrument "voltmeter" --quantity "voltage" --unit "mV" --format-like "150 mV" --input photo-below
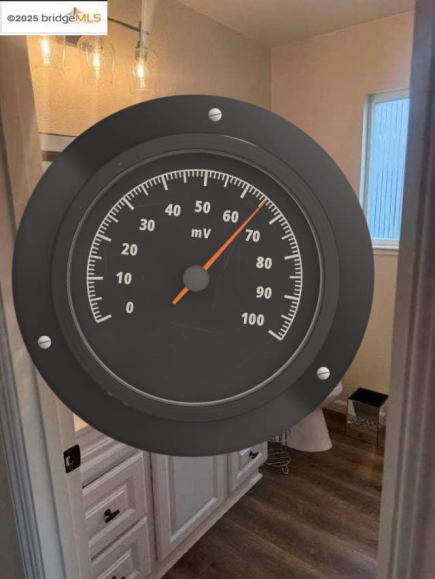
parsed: 65 mV
